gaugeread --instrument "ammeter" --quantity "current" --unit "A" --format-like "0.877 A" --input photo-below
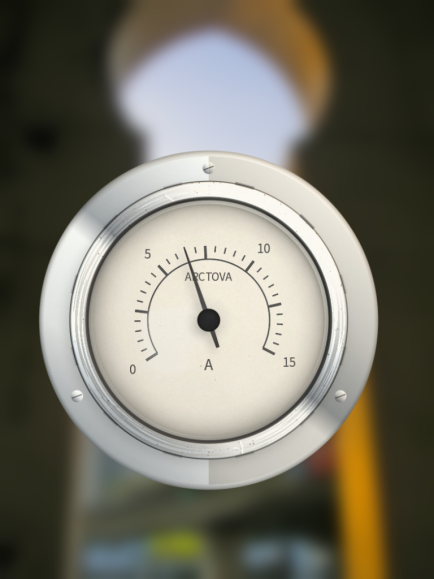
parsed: 6.5 A
